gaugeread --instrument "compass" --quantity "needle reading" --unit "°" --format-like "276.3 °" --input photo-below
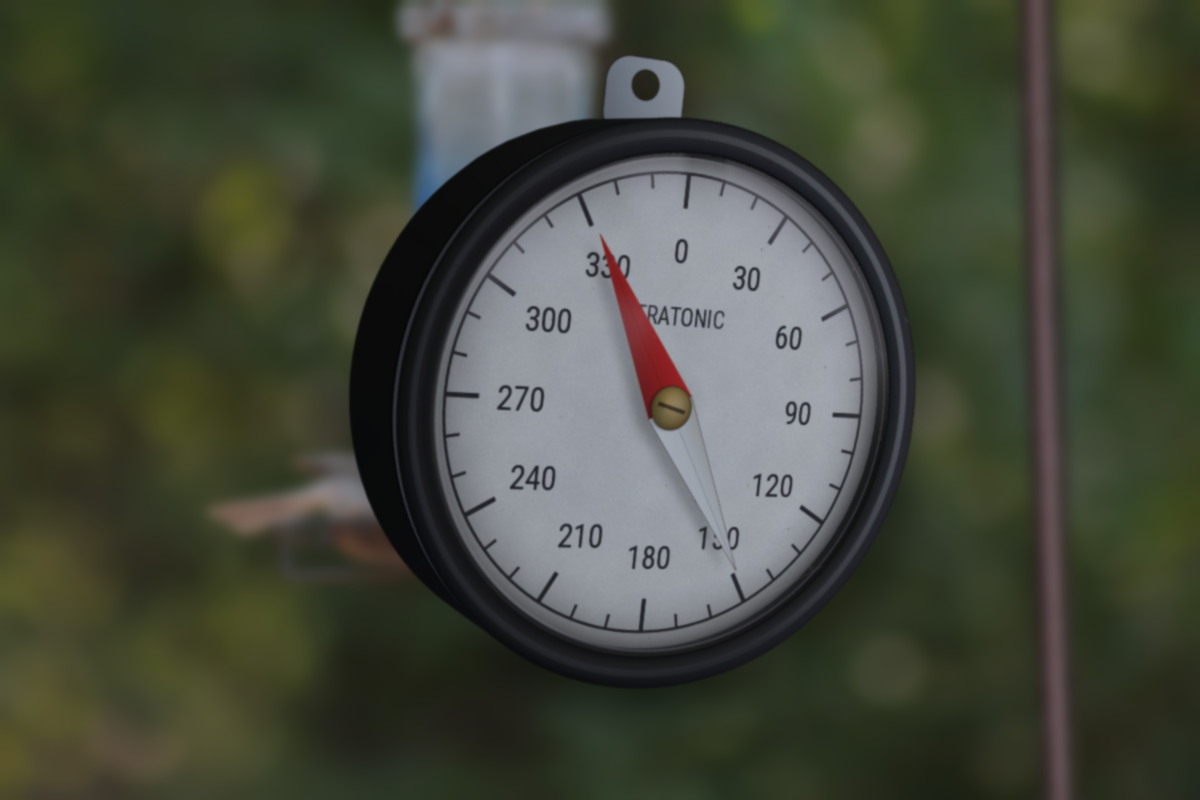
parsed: 330 °
